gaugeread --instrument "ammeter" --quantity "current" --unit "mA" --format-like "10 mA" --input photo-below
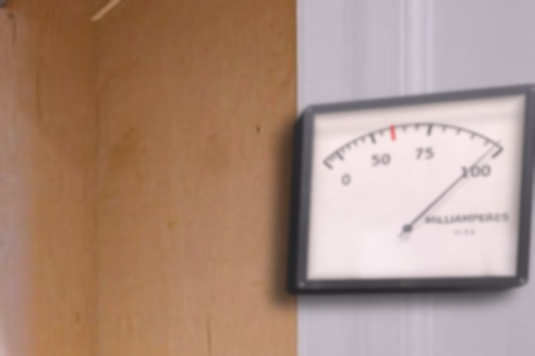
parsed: 97.5 mA
